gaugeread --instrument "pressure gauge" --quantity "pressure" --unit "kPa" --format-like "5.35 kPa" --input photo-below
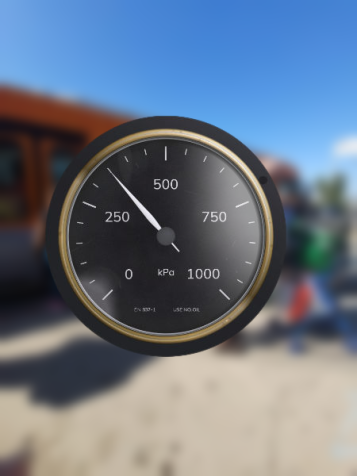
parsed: 350 kPa
